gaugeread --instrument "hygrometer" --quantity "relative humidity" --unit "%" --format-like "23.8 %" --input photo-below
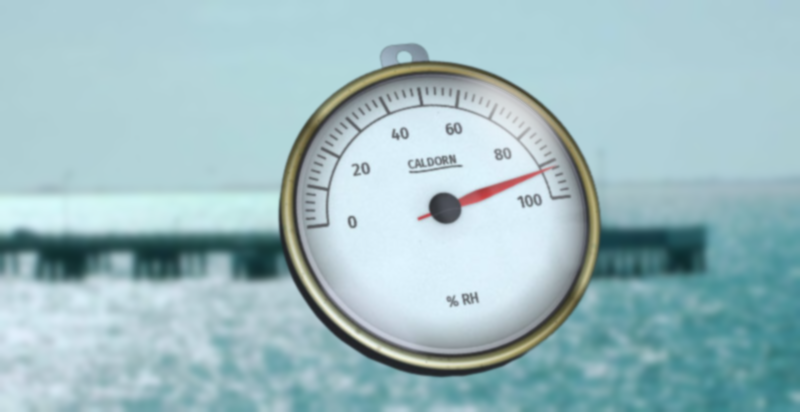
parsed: 92 %
